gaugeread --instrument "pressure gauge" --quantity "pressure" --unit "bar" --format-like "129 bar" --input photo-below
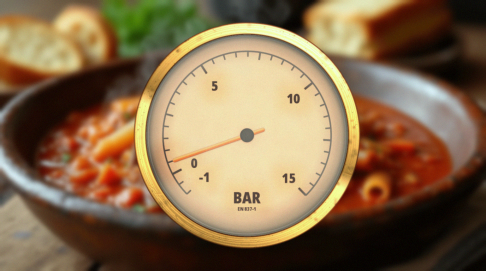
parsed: 0.5 bar
